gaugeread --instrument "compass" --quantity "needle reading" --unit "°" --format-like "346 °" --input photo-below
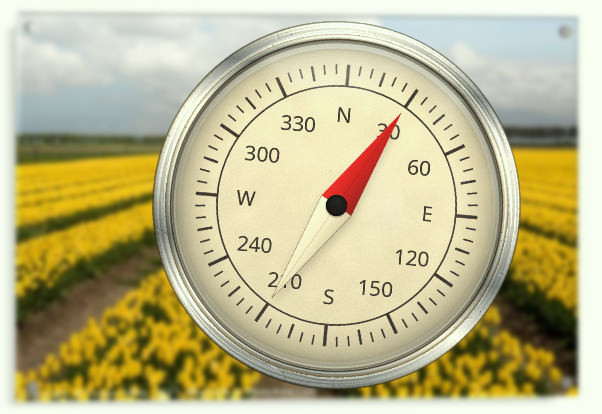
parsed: 30 °
